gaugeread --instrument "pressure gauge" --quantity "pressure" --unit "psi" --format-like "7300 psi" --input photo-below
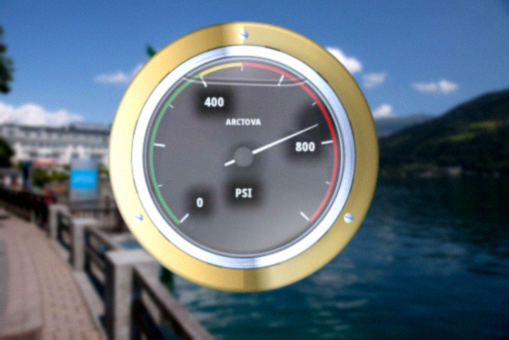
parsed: 750 psi
